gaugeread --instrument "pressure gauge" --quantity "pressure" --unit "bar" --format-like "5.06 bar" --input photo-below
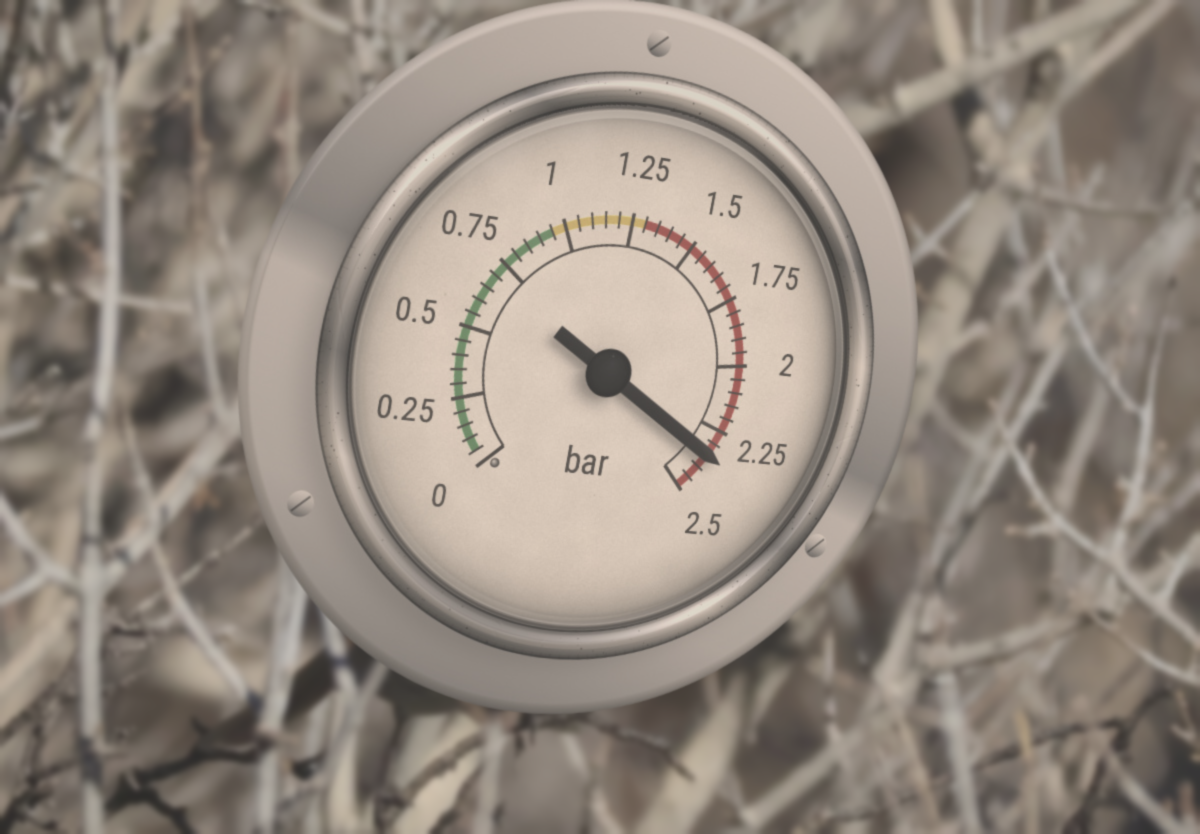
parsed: 2.35 bar
